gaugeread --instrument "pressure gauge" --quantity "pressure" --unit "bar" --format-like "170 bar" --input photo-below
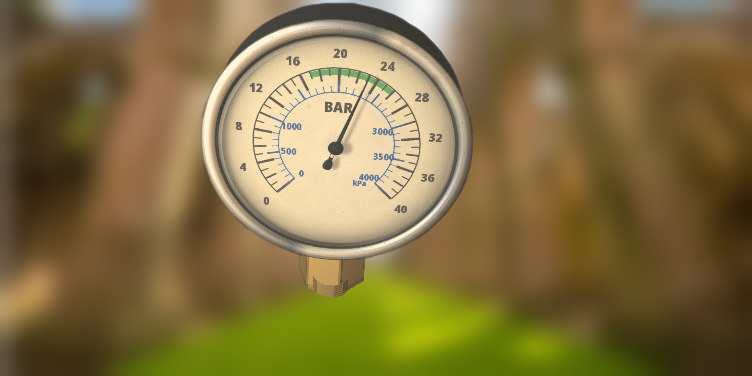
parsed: 23 bar
